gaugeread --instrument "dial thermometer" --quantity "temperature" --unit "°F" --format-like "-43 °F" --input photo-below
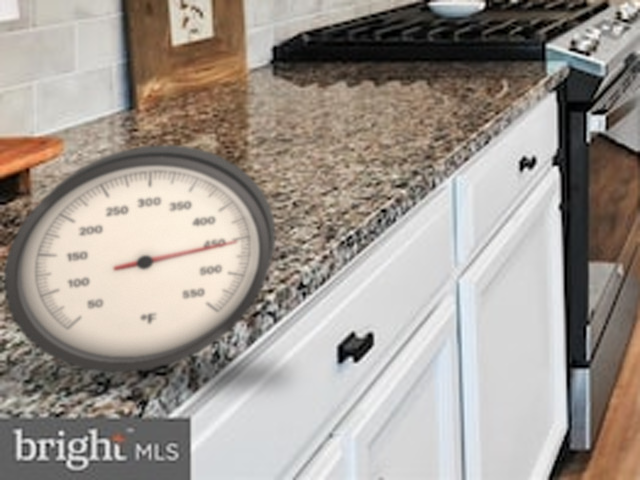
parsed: 450 °F
